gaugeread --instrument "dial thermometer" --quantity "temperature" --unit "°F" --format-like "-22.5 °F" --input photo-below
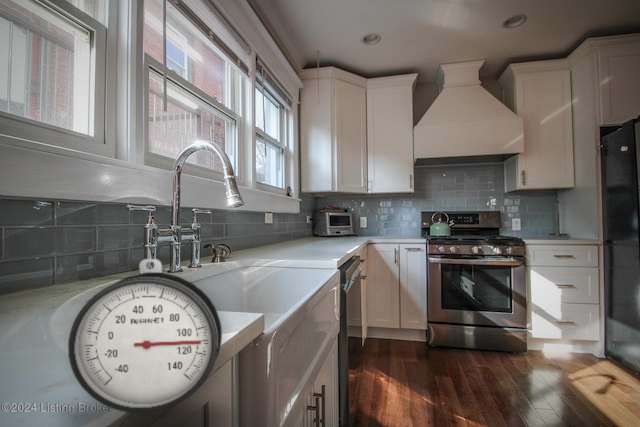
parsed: 110 °F
